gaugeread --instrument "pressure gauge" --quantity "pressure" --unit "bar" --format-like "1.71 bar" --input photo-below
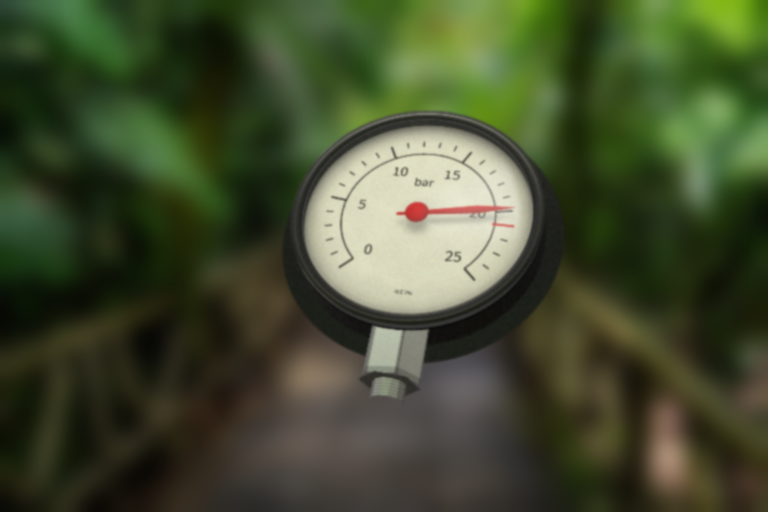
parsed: 20 bar
